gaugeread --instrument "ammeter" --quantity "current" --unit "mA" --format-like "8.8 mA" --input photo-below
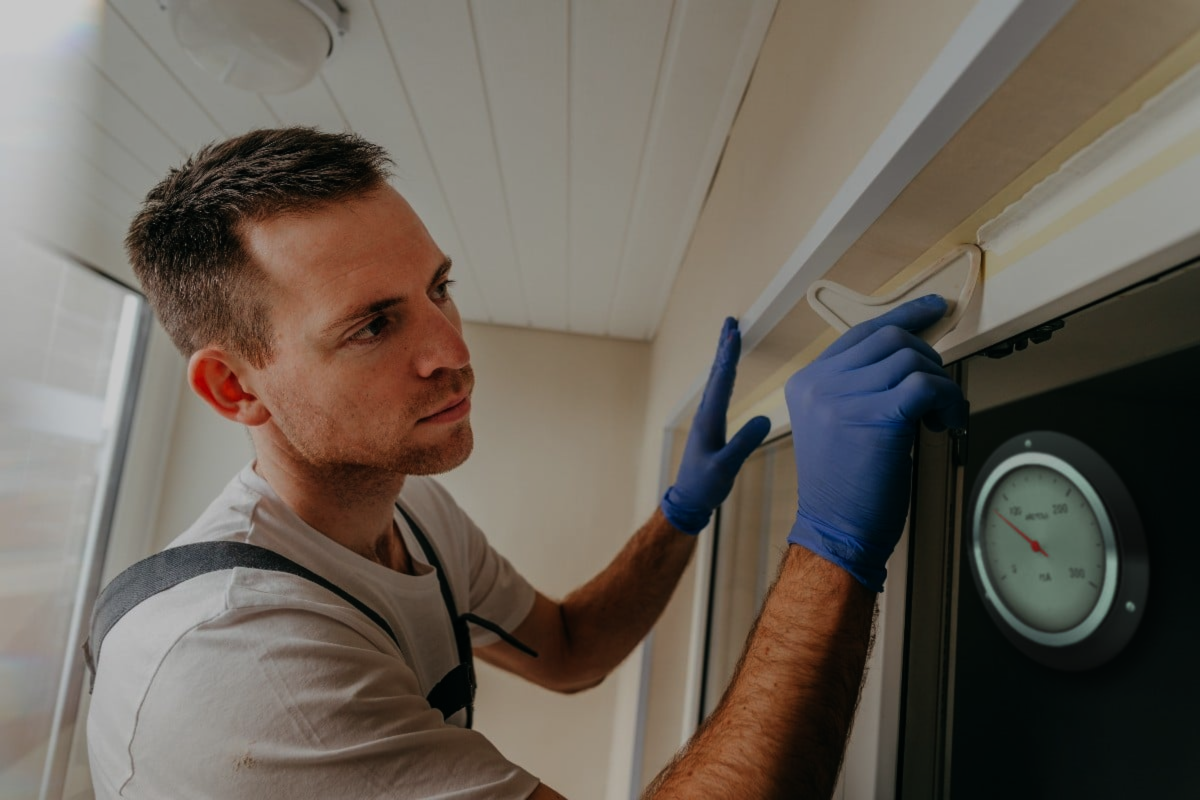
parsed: 80 mA
